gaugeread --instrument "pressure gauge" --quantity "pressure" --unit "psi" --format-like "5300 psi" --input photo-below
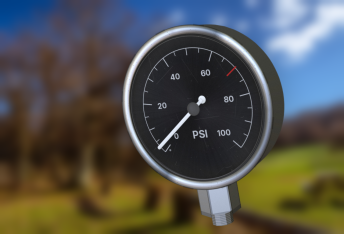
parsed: 2.5 psi
